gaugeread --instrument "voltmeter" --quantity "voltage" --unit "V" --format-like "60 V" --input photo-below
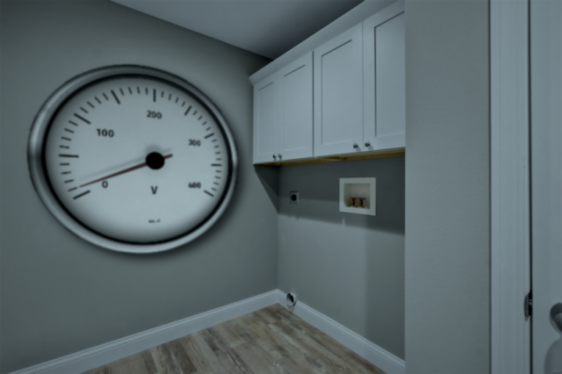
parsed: 10 V
